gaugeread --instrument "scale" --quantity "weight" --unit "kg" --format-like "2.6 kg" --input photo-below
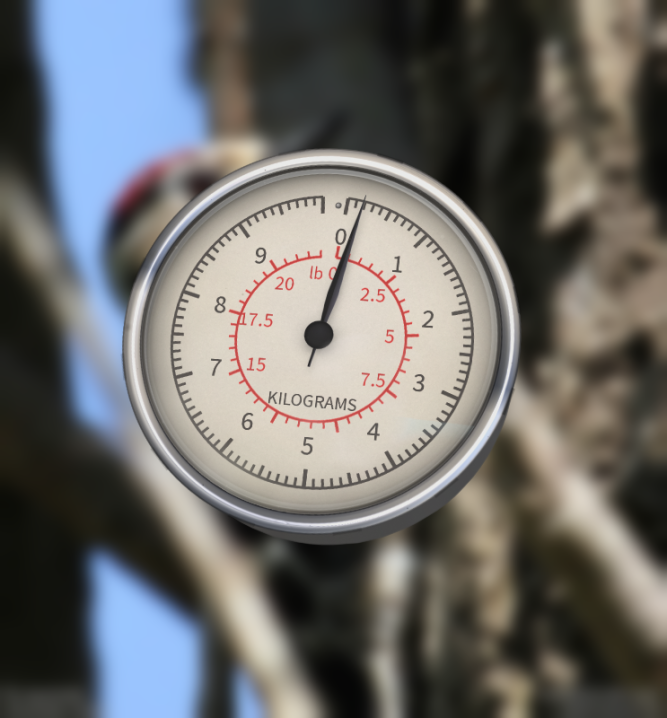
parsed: 0.2 kg
